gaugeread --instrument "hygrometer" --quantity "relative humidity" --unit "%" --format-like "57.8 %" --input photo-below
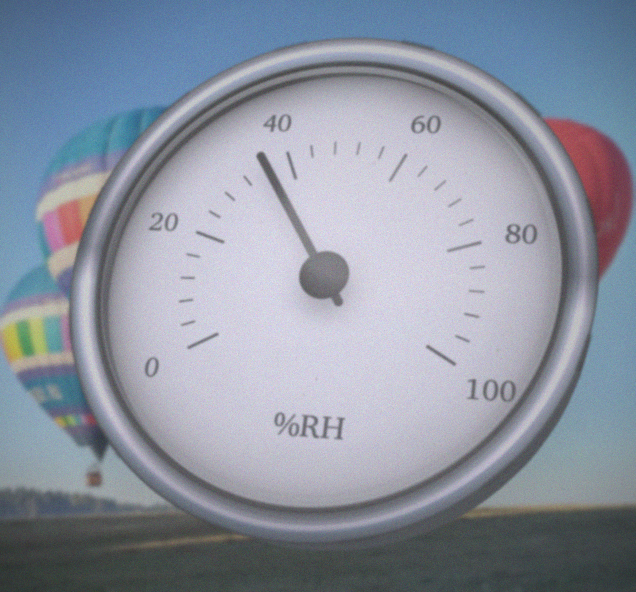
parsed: 36 %
